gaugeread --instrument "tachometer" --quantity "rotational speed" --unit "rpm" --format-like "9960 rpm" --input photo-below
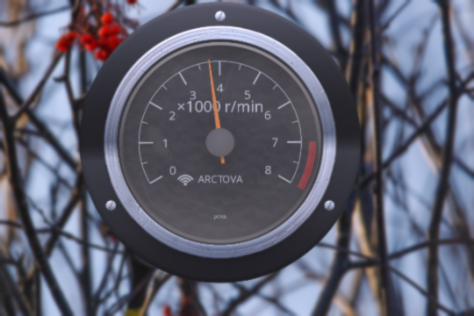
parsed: 3750 rpm
